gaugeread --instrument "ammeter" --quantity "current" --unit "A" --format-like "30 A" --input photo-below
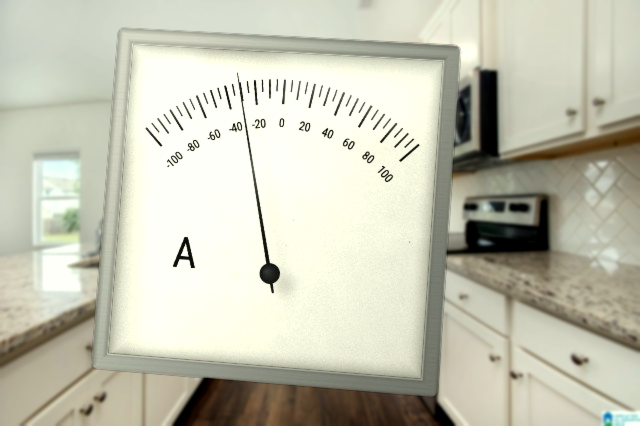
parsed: -30 A
